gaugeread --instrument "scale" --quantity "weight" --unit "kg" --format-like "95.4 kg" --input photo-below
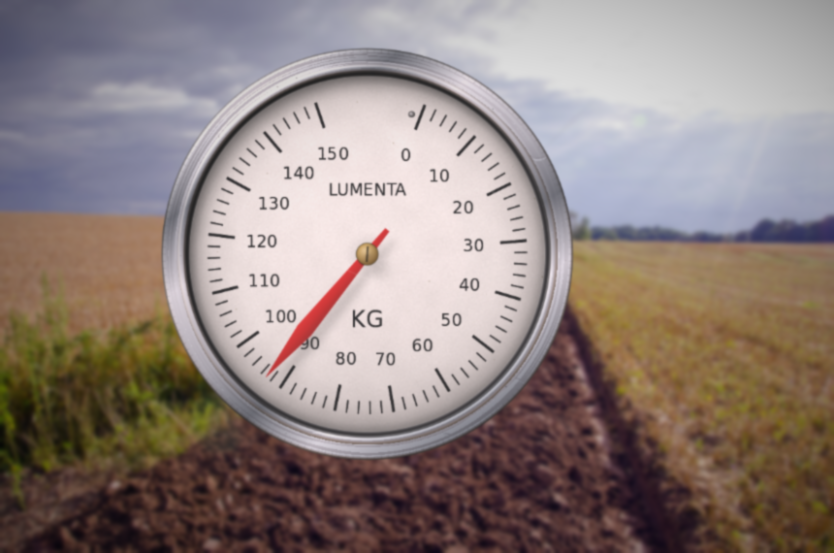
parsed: 93 kg
